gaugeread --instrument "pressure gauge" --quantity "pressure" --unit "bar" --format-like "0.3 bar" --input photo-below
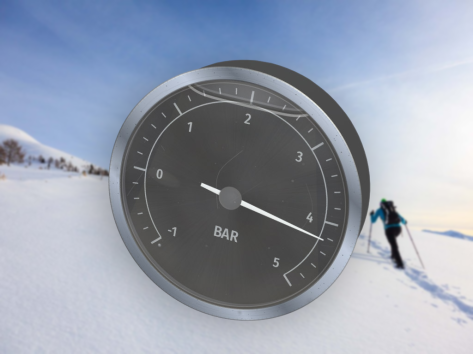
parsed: 4.2 bar
